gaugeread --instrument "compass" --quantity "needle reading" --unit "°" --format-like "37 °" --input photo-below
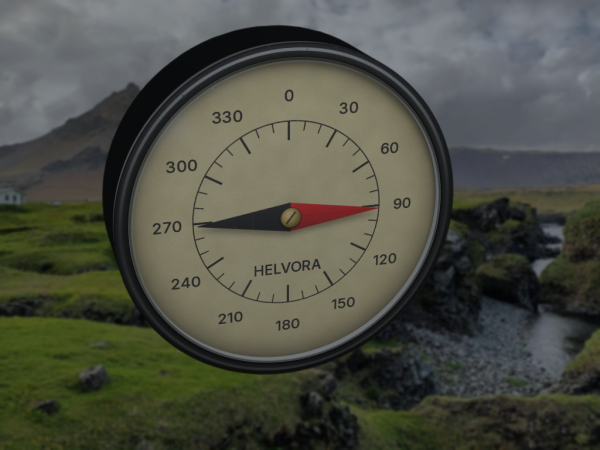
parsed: 90 °
